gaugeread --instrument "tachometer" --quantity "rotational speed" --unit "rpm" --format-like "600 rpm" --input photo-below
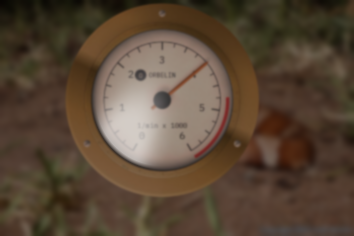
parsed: 4000 rpm
